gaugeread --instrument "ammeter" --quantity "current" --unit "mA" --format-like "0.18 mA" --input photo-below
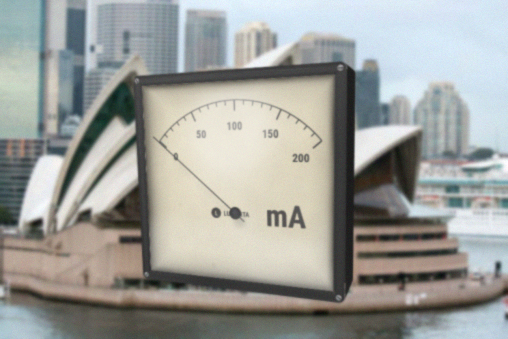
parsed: 0 mA
